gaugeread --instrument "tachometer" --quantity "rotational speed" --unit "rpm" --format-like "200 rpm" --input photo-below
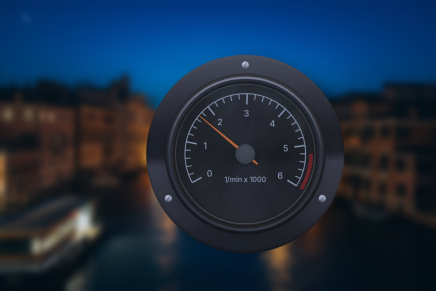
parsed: 1700 rpm
